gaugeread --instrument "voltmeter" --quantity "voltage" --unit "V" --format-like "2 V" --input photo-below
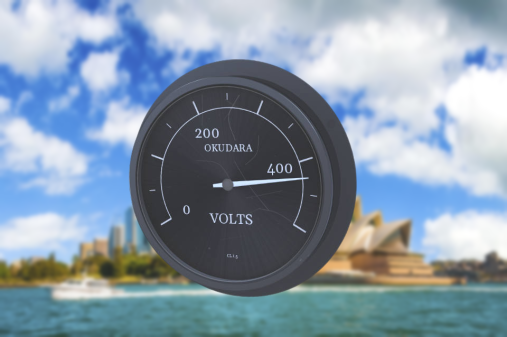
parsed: 425 V
